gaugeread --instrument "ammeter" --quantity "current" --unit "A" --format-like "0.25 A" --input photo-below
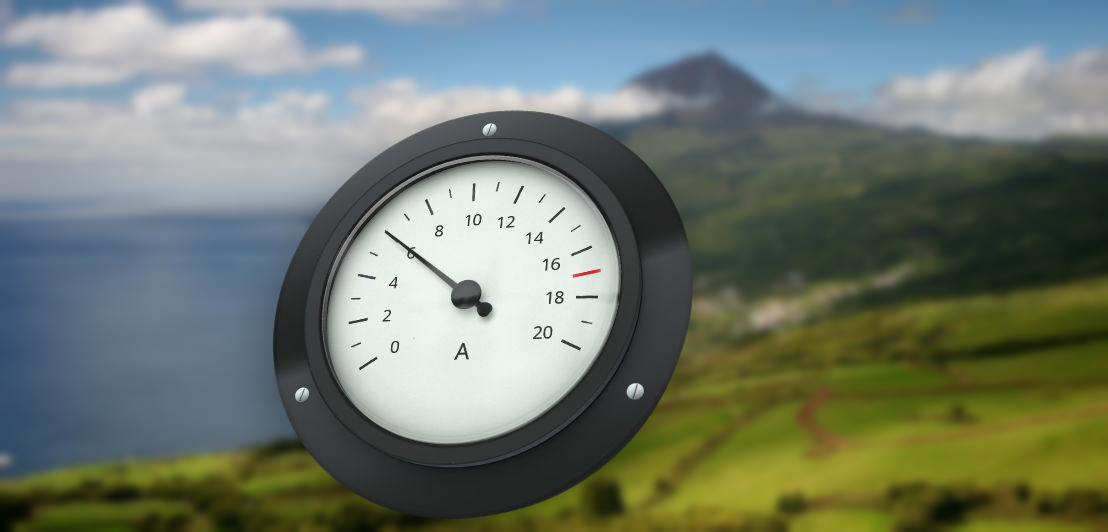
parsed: 6 A
